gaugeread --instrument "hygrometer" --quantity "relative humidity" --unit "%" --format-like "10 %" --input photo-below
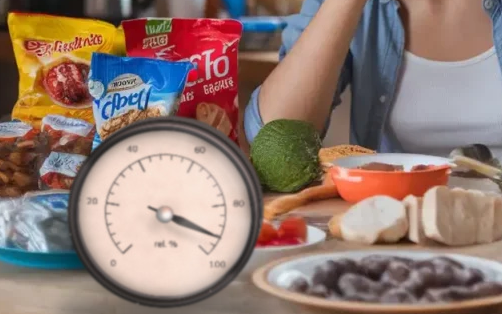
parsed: 92 %
